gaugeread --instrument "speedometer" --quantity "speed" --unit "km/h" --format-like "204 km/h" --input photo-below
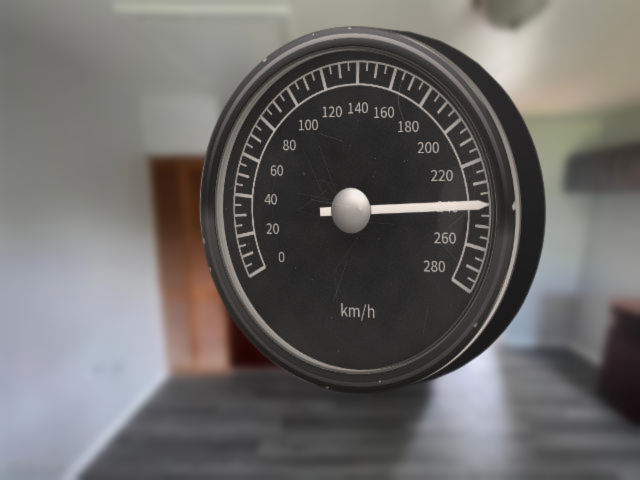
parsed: 240 km/h
